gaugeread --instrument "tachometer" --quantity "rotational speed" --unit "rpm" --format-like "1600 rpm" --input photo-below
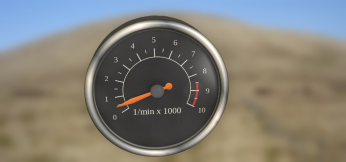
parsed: 500 rpm
